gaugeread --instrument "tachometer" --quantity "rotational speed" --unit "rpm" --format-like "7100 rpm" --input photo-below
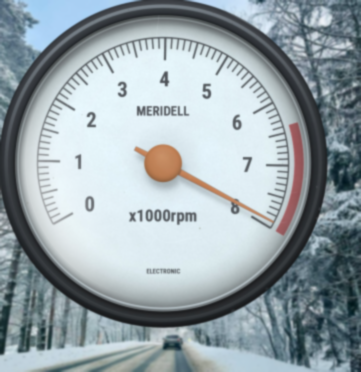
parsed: 7900 rpm
